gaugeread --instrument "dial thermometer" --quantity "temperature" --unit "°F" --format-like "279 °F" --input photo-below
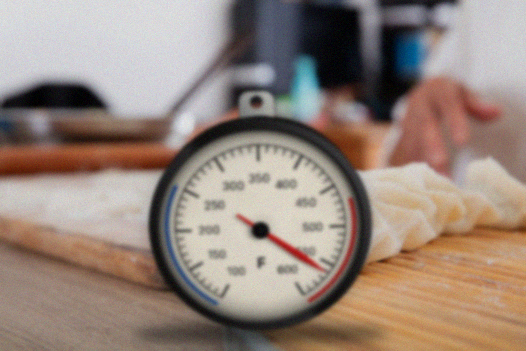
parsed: 560 °F
